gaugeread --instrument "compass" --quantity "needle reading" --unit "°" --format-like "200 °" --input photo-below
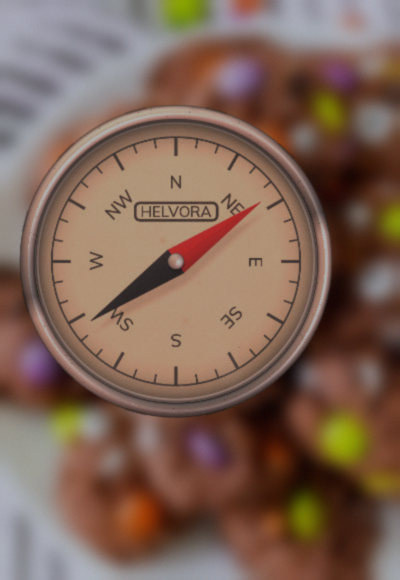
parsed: 55 °
